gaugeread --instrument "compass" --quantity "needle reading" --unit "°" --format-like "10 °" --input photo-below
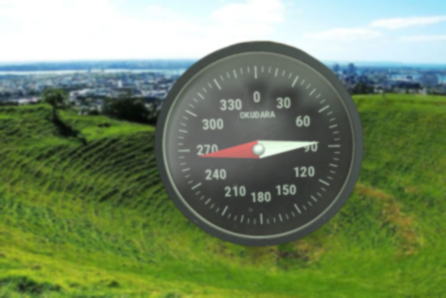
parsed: 265 °
